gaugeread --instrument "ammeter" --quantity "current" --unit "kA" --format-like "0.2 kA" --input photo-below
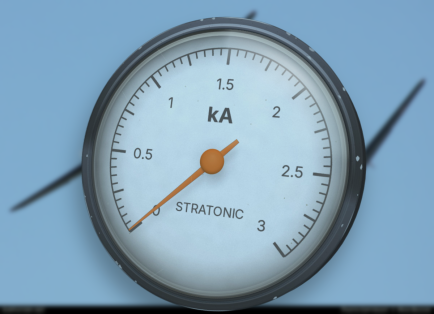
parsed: 0 kA
